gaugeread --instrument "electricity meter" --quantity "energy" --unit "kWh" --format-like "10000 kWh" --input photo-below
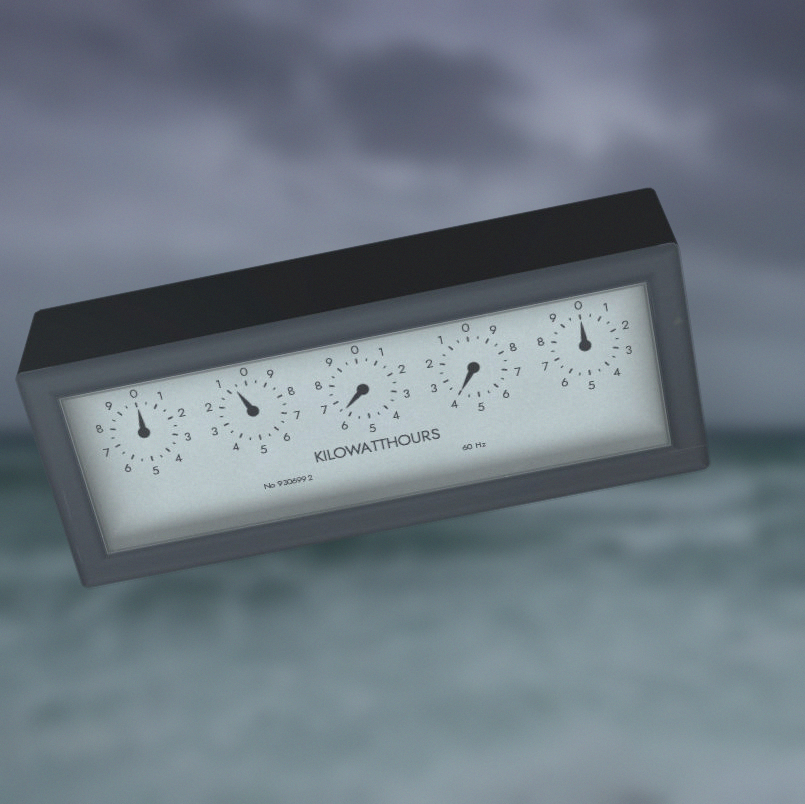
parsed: 640 kWh
